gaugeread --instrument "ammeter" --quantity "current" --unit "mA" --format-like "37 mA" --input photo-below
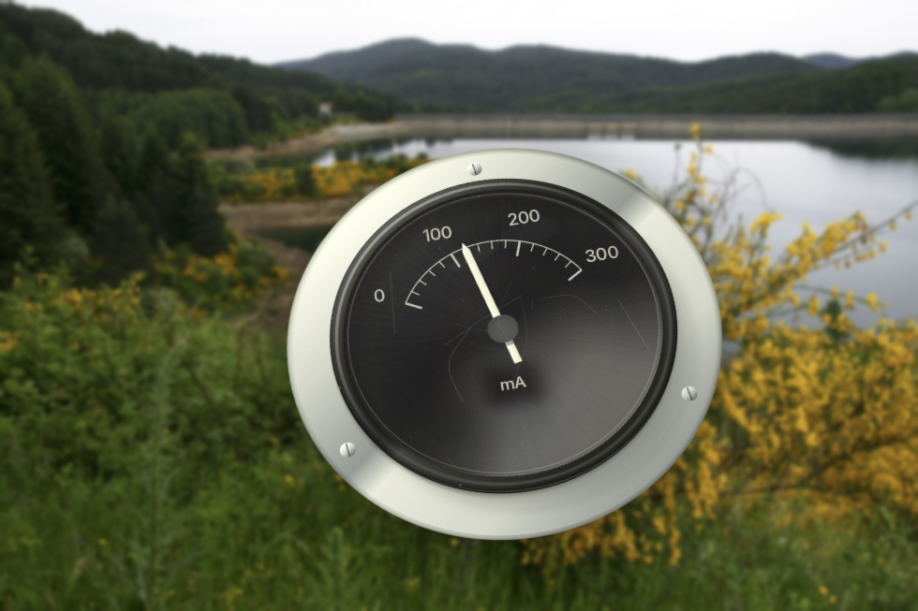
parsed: 120 mA
